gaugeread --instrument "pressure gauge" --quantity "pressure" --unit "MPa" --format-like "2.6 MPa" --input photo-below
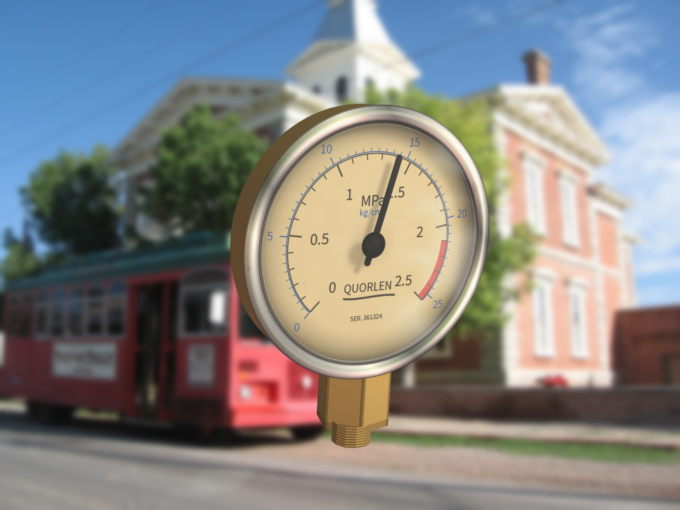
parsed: 1.4 MPa
